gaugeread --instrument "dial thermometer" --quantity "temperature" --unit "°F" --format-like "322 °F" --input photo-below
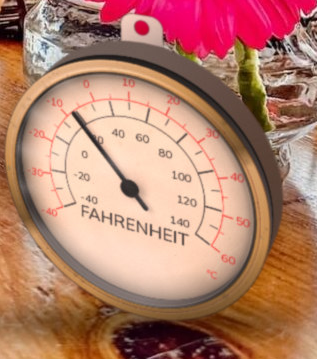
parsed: 20 °F
